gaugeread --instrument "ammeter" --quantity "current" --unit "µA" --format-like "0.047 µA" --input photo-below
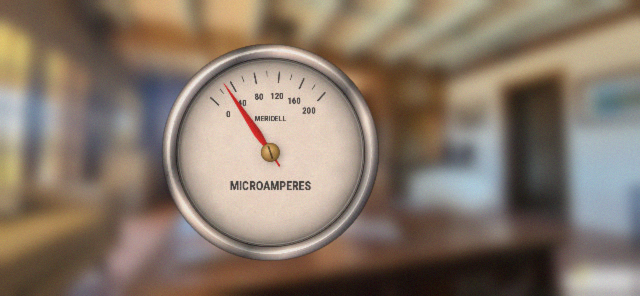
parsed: 30 µA
